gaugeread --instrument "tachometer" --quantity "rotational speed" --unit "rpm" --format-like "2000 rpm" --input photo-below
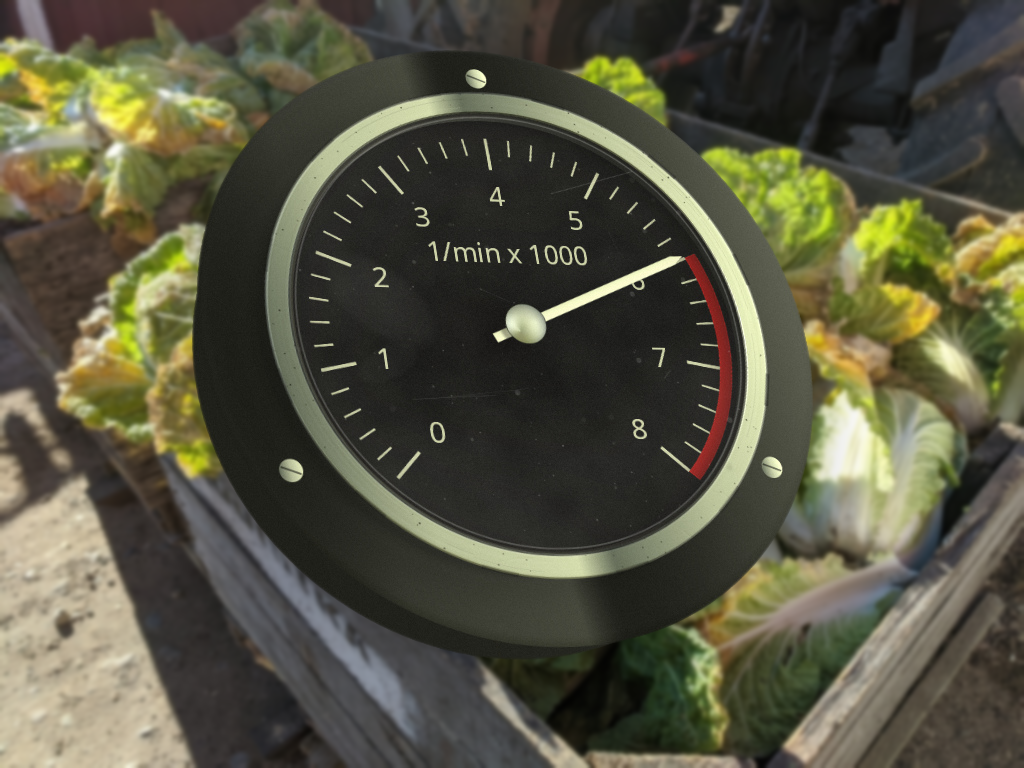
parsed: 6000 rpm
